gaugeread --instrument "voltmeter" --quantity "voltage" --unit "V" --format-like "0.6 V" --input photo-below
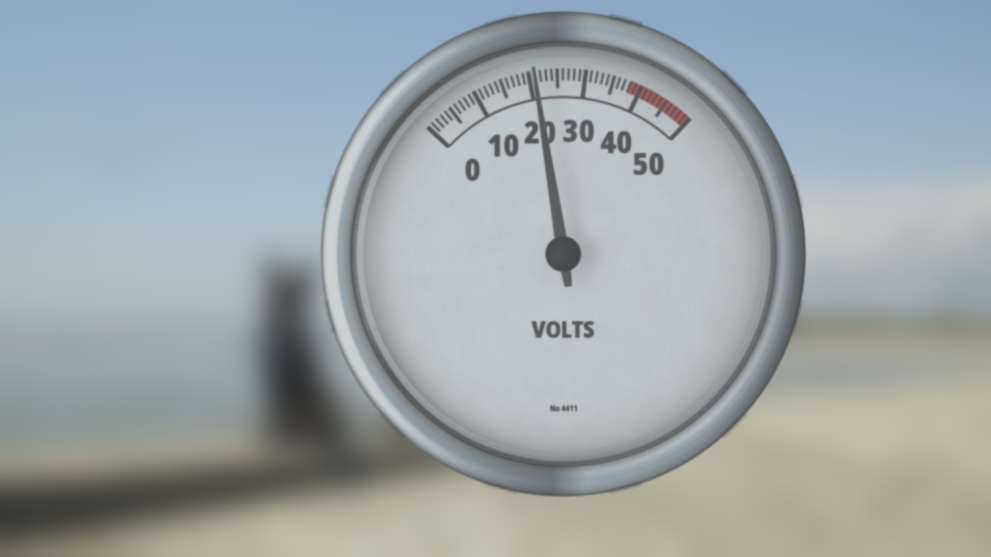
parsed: 21 V
